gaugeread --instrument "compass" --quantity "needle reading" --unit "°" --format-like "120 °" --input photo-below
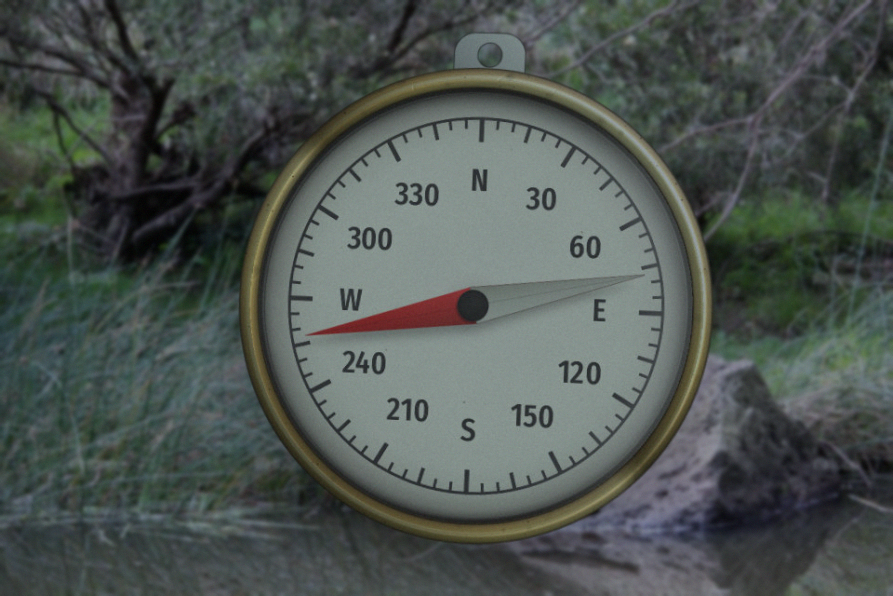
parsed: 257.5 °
